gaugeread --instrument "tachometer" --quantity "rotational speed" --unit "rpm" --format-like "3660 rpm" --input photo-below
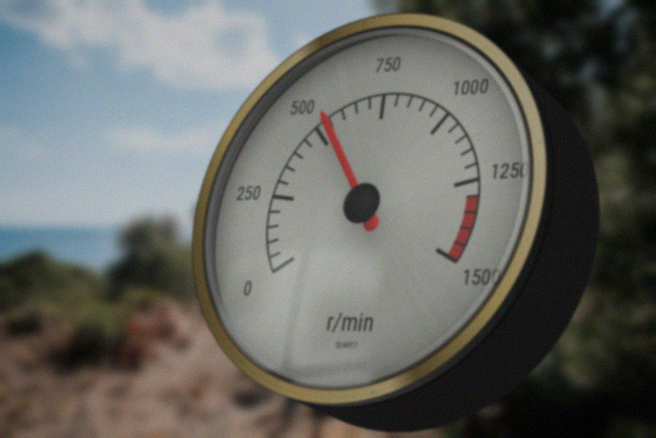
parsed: 550 rpm
